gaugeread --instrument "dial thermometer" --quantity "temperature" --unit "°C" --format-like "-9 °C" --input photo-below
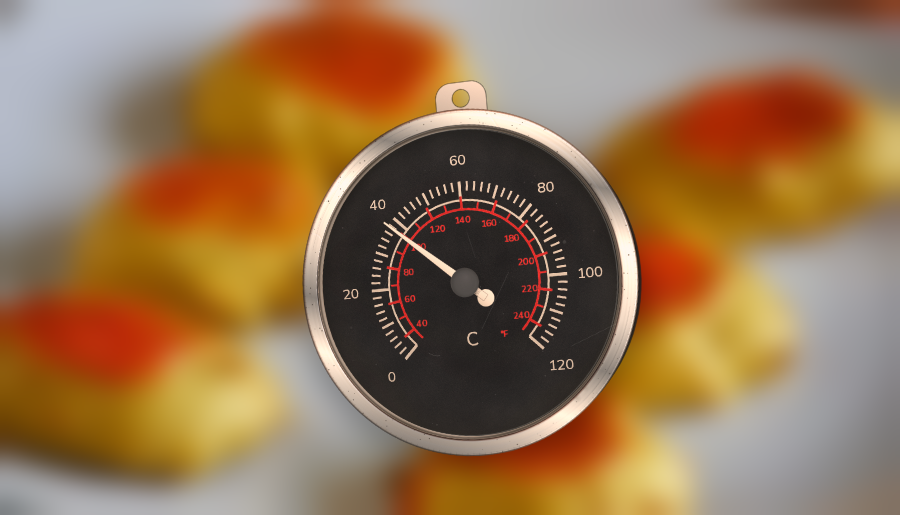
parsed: 38 °C
